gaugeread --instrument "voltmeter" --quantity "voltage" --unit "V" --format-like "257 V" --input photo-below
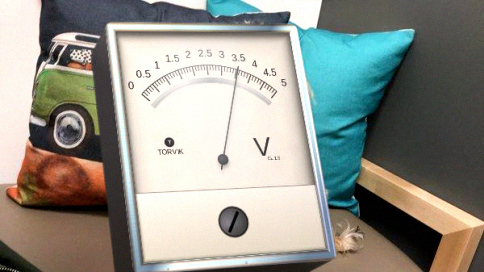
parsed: 3.5 V
